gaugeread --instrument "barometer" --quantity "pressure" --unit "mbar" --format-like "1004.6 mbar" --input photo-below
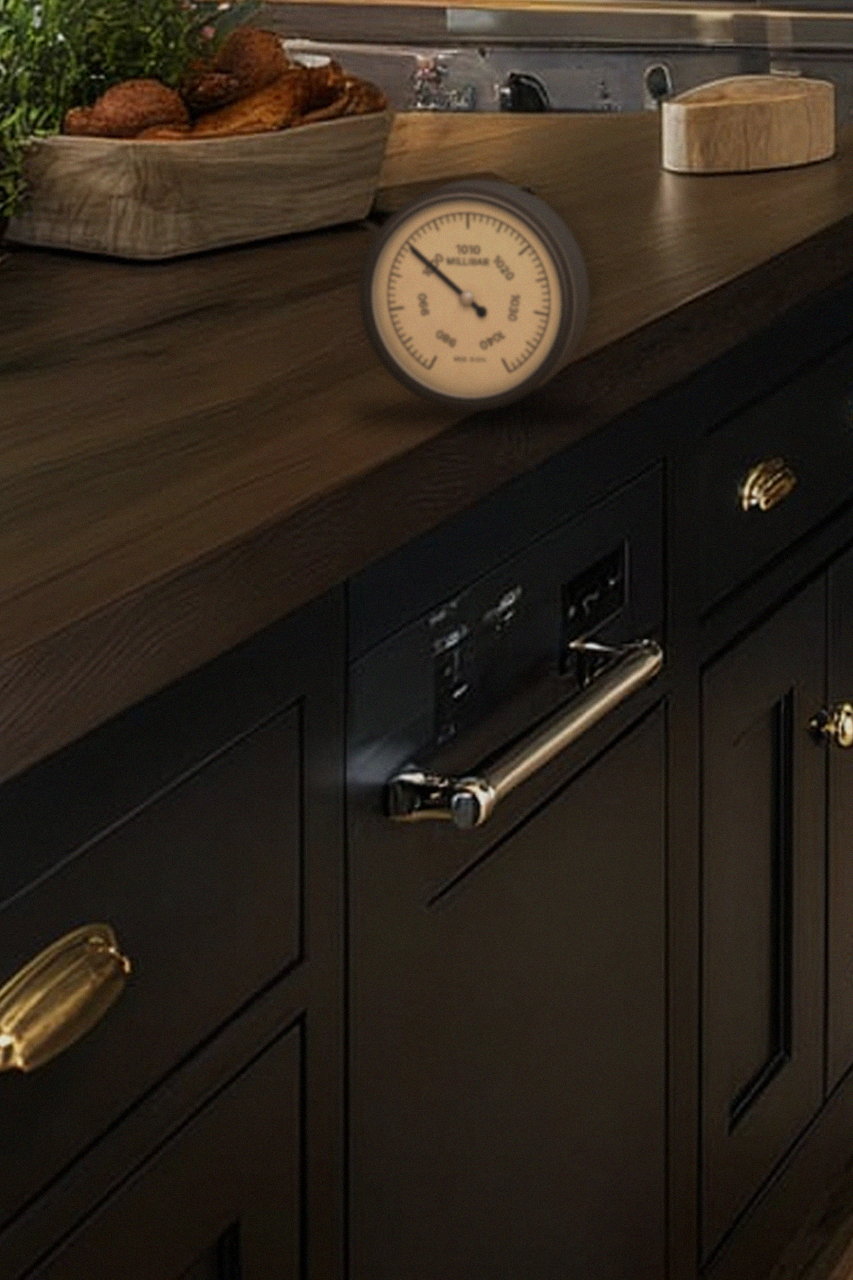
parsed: 1000 mbar
